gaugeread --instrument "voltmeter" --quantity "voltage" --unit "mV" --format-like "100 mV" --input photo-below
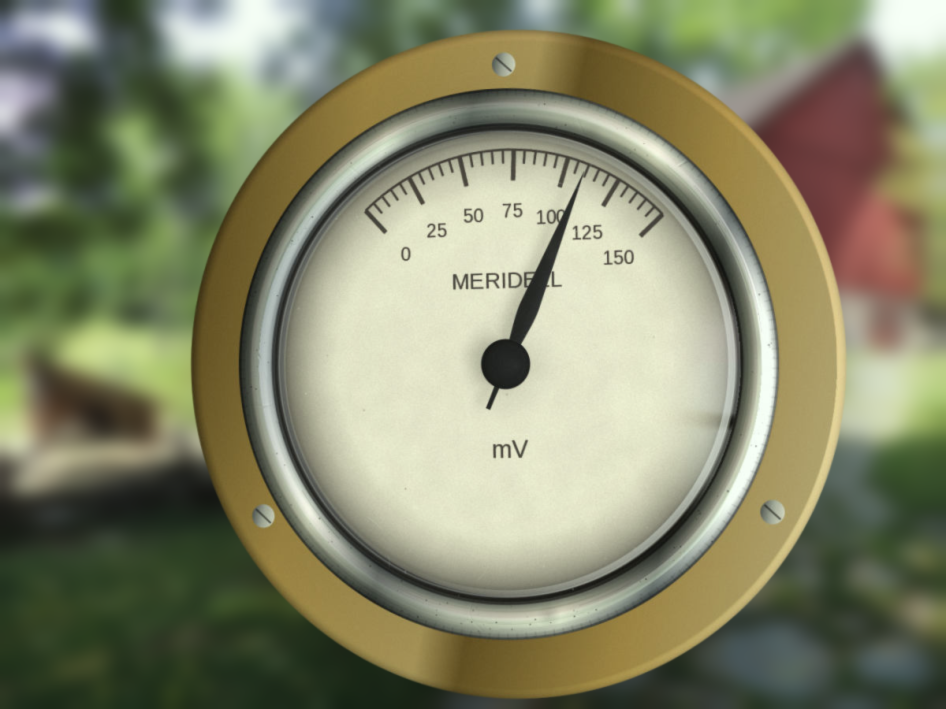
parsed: 110 mV
